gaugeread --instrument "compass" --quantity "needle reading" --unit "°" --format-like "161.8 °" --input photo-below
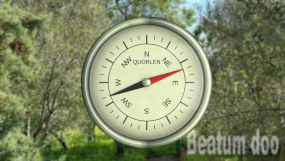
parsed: 70 °
